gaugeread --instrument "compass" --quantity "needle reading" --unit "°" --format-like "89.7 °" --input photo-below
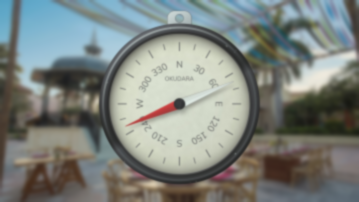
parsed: 247.5 °
